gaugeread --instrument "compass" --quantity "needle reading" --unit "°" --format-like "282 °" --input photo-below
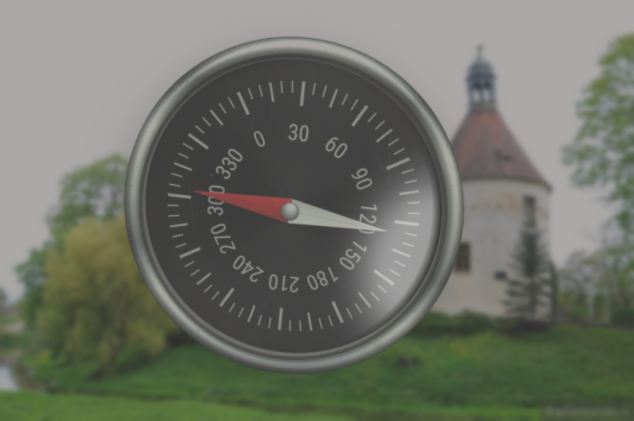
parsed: 305 °
